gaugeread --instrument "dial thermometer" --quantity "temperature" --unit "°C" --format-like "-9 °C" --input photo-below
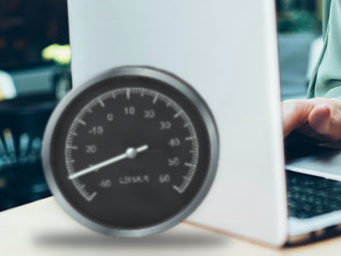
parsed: -30 °C
